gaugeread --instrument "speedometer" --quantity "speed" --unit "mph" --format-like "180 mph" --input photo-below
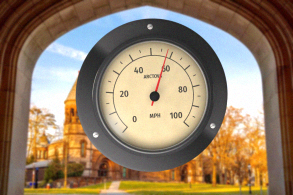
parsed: 57.5 mph
